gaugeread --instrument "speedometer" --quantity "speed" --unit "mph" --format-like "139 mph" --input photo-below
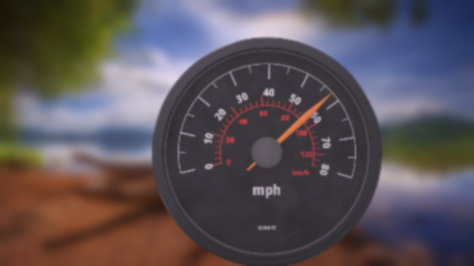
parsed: 57.5 mph
